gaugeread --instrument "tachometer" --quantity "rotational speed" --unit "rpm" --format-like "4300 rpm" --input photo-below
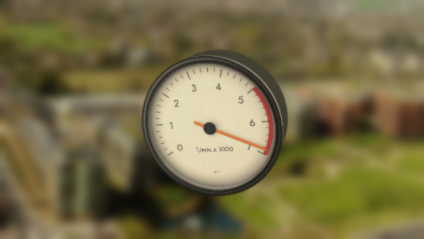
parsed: 6800 rpm
